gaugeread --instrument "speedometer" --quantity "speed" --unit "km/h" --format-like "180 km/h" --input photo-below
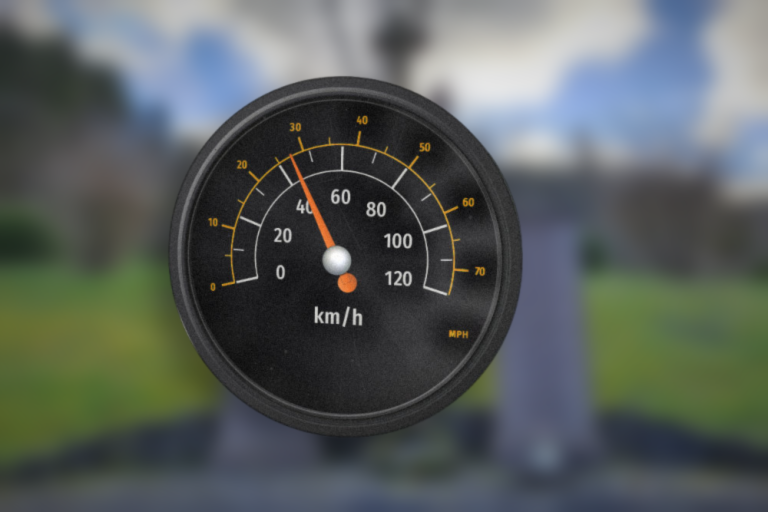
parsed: 45 km/h
